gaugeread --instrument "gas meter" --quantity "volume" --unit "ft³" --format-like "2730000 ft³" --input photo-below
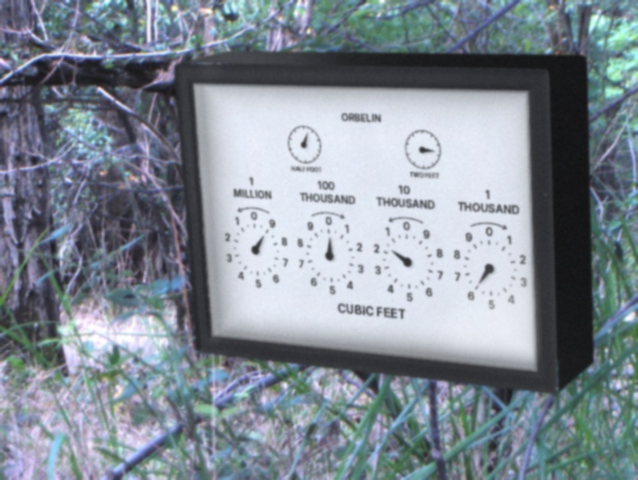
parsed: 901600 ft³
